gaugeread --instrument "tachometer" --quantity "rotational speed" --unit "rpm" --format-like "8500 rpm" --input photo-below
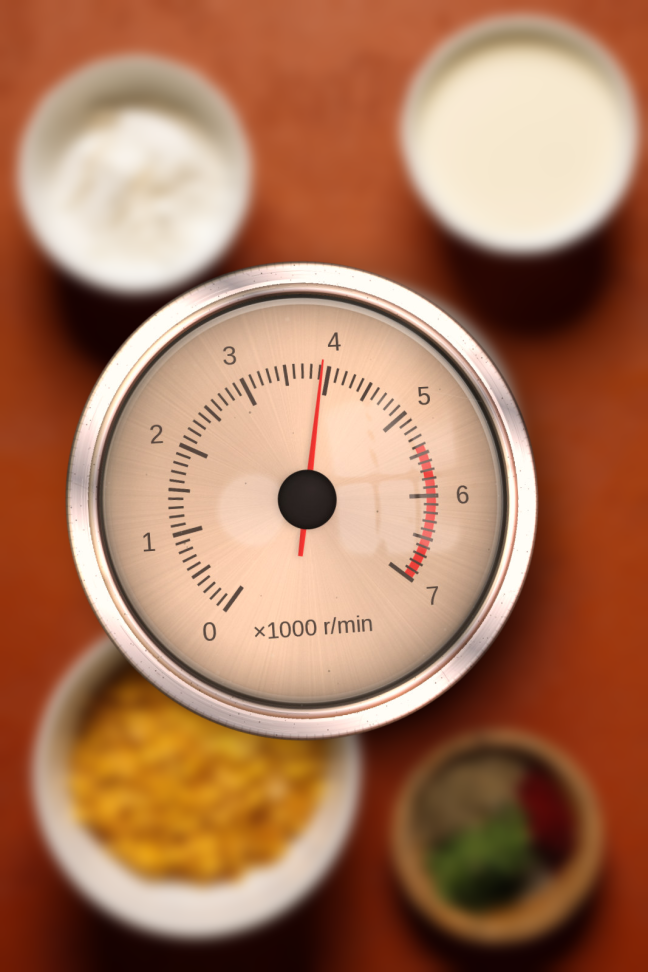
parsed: 3900 rpm
